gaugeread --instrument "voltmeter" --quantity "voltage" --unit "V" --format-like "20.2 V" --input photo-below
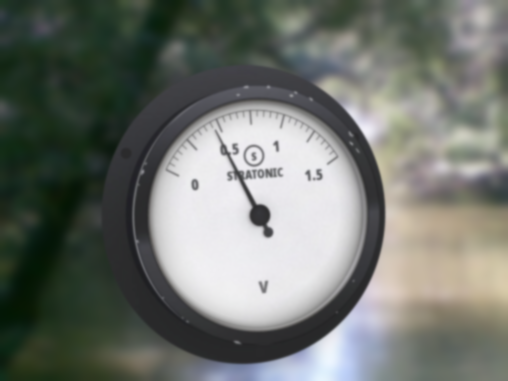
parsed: 0.45 V
